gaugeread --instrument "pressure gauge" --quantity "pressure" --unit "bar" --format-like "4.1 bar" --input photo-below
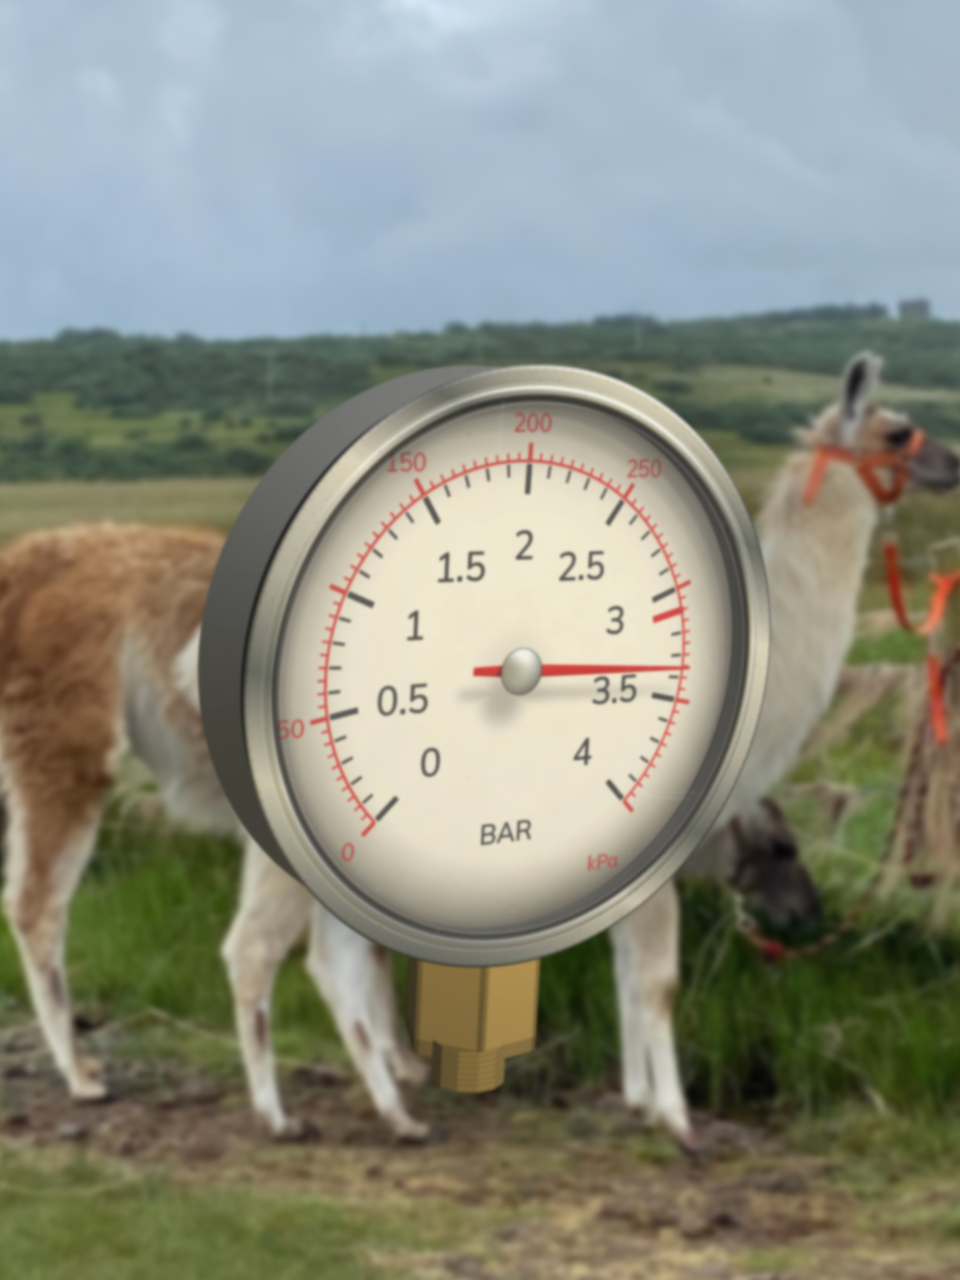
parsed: 3.35 bar
